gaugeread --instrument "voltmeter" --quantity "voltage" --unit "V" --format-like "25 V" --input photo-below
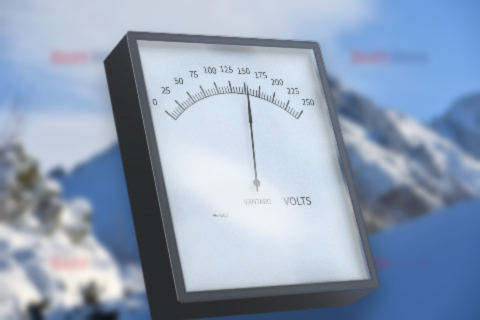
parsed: 150 V
